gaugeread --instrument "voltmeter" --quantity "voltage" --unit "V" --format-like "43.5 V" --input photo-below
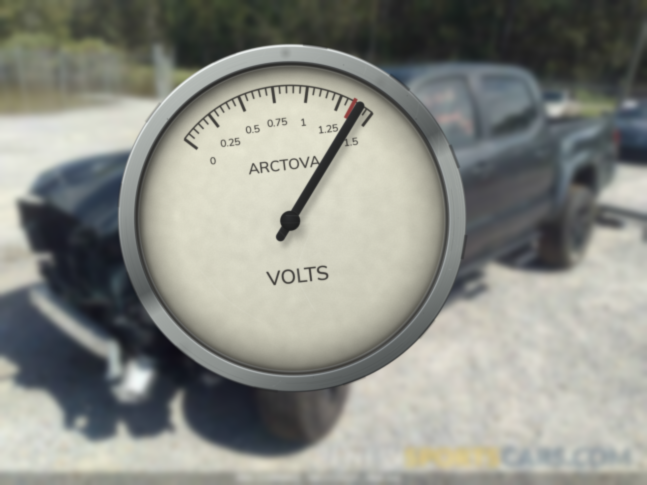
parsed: 1.4 V
